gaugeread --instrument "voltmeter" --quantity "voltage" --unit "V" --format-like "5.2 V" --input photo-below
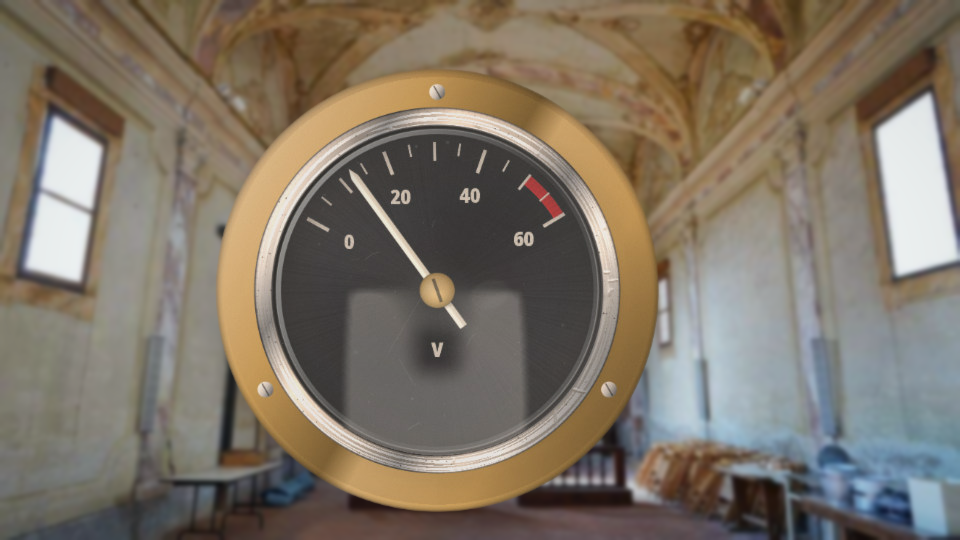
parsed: 12.5 V
